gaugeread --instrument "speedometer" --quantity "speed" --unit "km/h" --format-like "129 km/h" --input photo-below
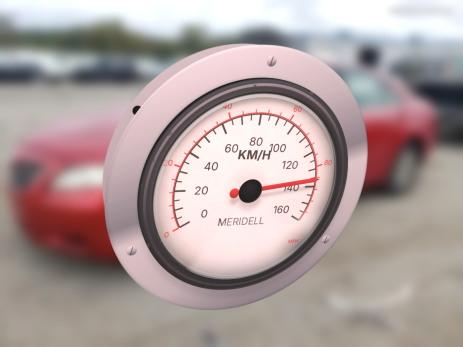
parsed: 135 km/h
